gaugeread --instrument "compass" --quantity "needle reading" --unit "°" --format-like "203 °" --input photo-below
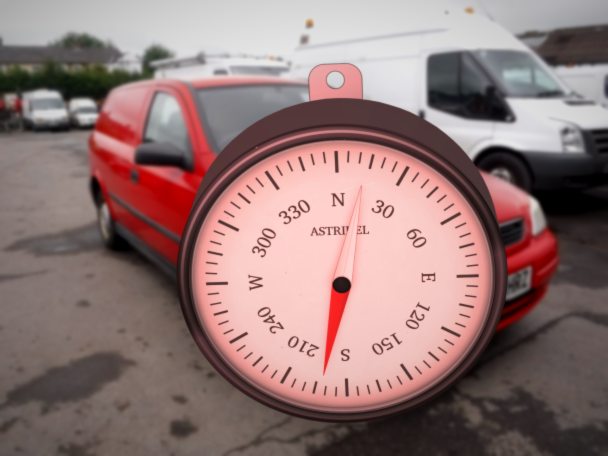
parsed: 192.5 °
